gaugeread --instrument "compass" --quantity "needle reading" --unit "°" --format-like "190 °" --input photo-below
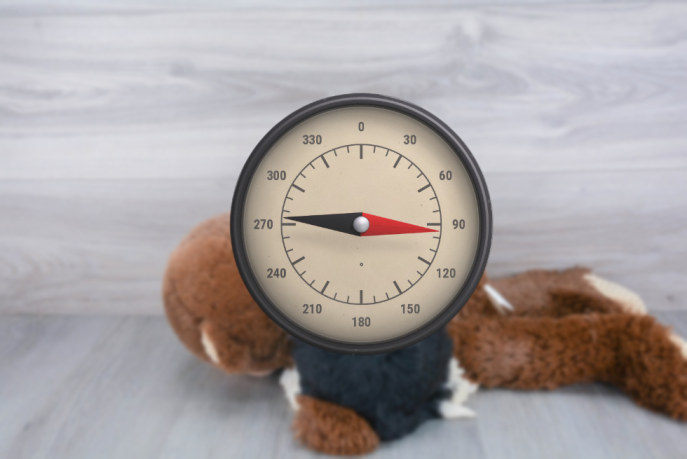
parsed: 95 °
